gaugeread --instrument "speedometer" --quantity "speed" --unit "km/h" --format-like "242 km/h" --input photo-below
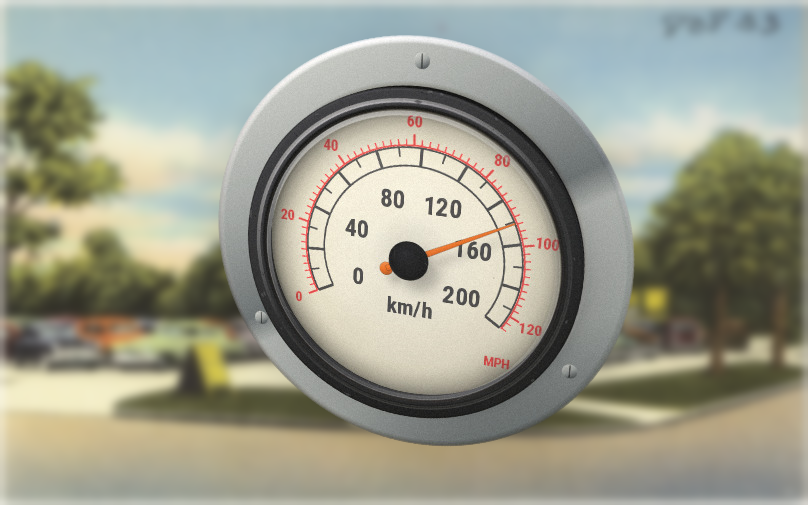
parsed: 150 km/h
